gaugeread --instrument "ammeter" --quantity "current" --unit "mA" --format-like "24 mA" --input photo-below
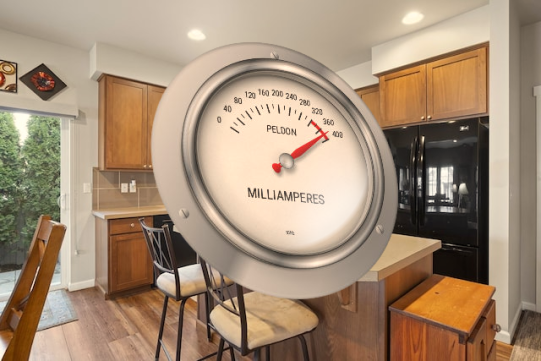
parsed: 380 mA
